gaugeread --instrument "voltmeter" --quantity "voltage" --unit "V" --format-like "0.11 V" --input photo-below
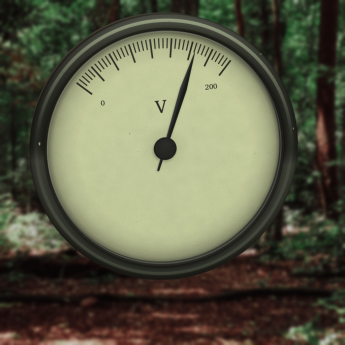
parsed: 155 V
